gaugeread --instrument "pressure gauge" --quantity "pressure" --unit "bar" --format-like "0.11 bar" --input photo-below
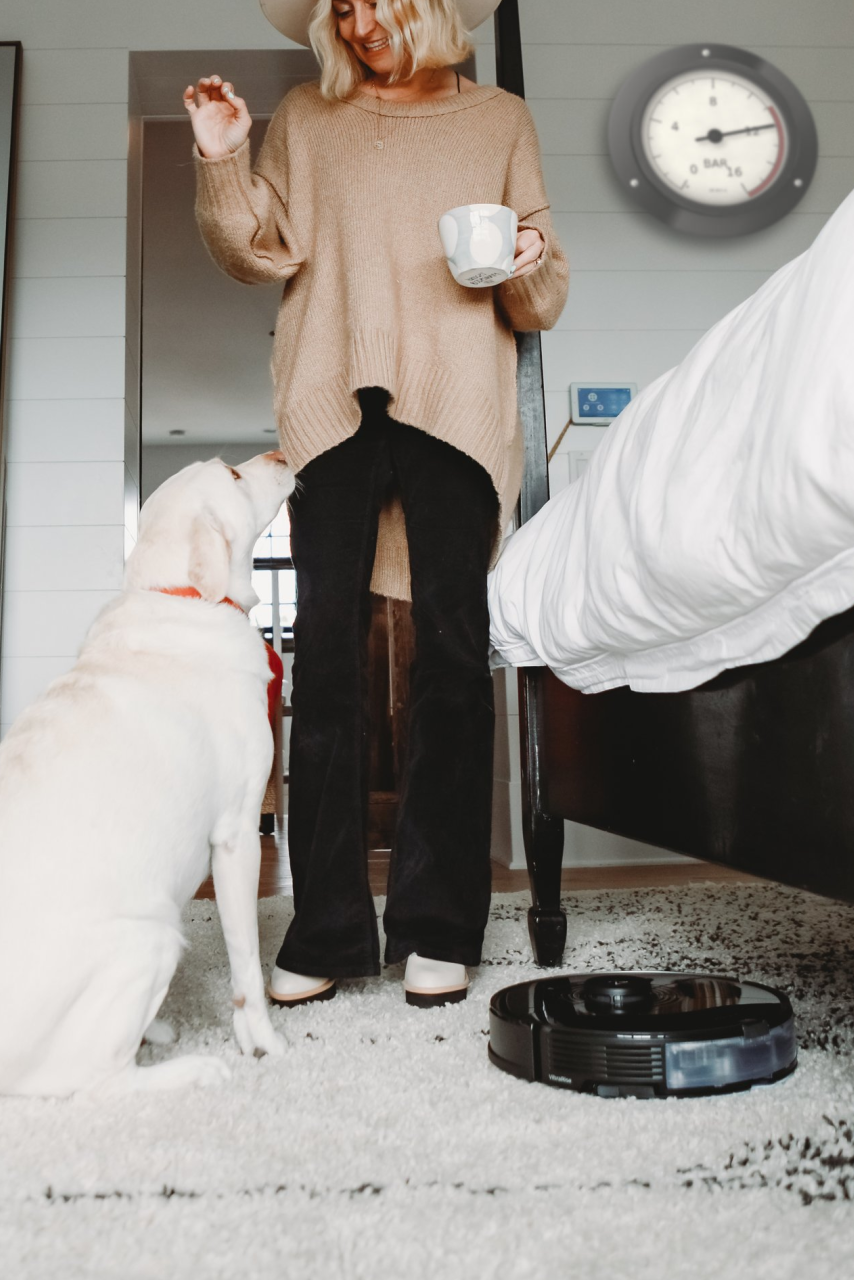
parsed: 12 bar
